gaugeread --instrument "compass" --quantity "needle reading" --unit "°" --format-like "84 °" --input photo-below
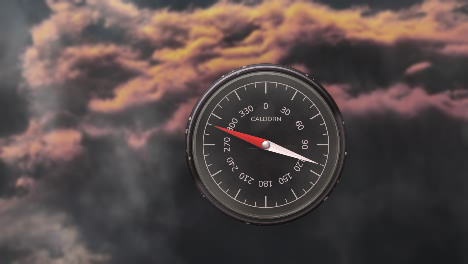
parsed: 290 °
